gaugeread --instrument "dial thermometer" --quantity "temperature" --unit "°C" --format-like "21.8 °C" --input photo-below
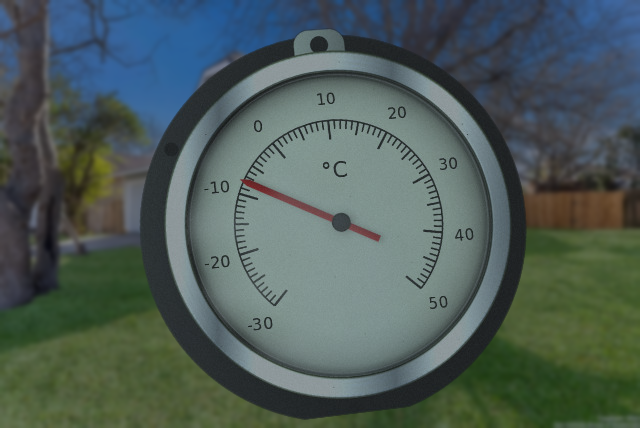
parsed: -8 °C
